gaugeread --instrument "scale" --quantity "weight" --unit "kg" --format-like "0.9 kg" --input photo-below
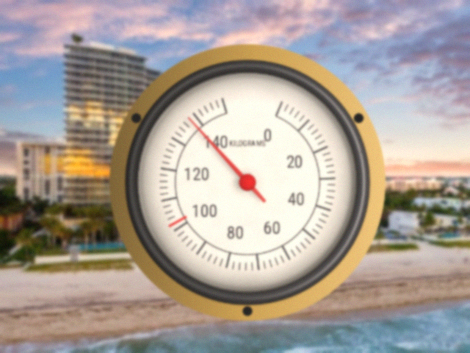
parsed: 138 kg
